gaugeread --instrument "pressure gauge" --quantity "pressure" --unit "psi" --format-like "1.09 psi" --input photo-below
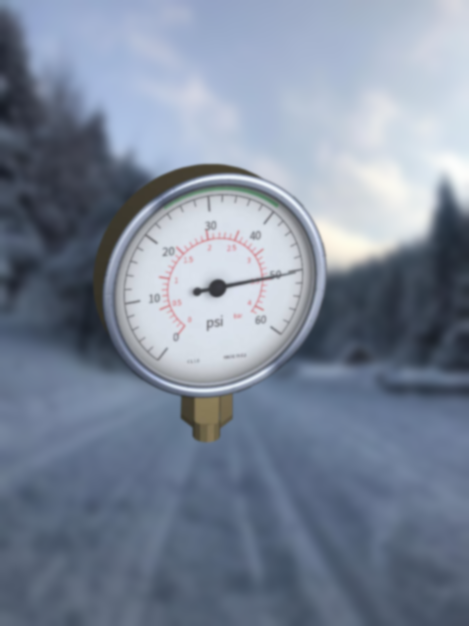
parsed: 50 psi
